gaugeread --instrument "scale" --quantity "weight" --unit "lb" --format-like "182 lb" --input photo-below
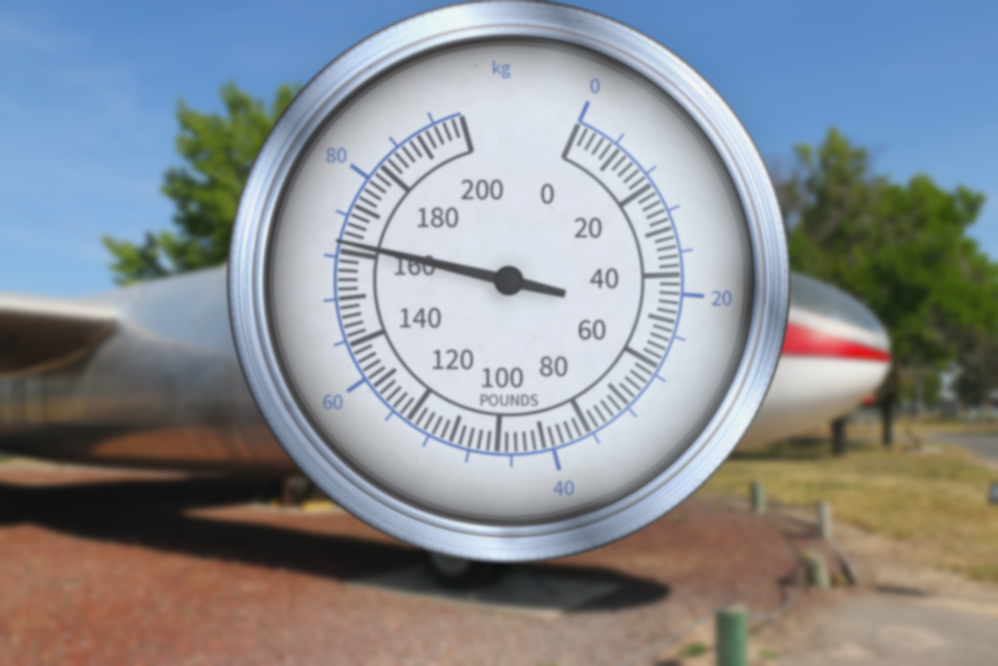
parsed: 162 lb
